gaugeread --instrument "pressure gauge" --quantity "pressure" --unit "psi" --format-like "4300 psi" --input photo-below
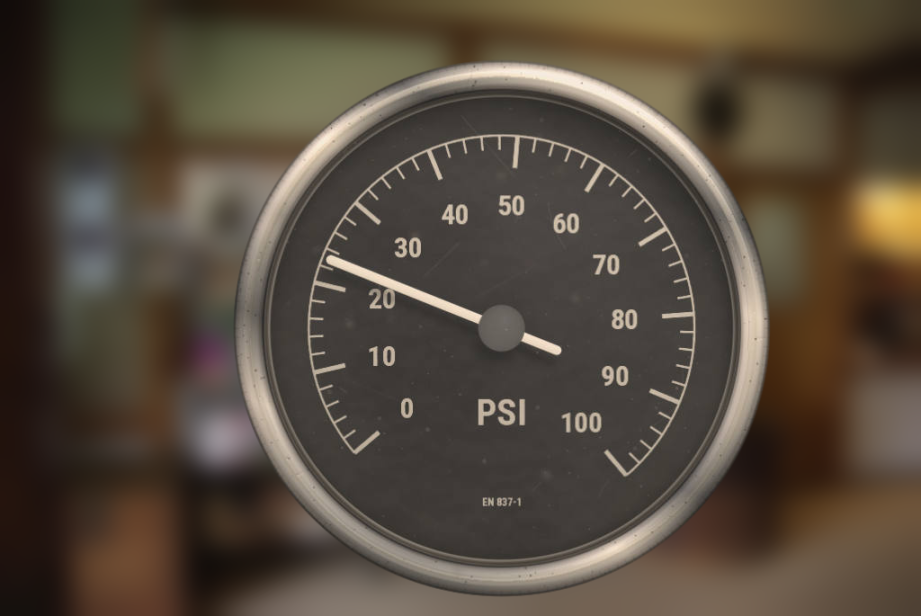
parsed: 23 psi
